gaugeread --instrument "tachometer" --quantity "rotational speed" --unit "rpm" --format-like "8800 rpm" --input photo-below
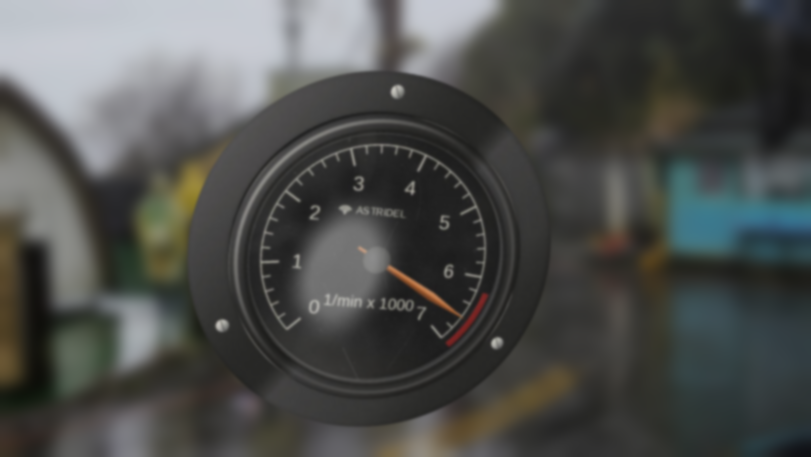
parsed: 6600 rpm
